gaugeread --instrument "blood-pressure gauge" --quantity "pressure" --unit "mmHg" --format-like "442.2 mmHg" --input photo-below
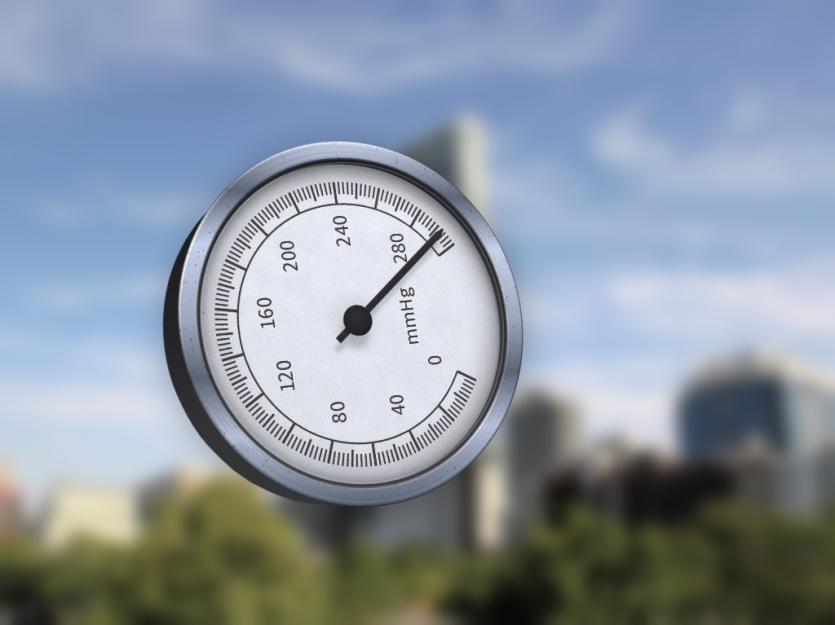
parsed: 292 mmHg
